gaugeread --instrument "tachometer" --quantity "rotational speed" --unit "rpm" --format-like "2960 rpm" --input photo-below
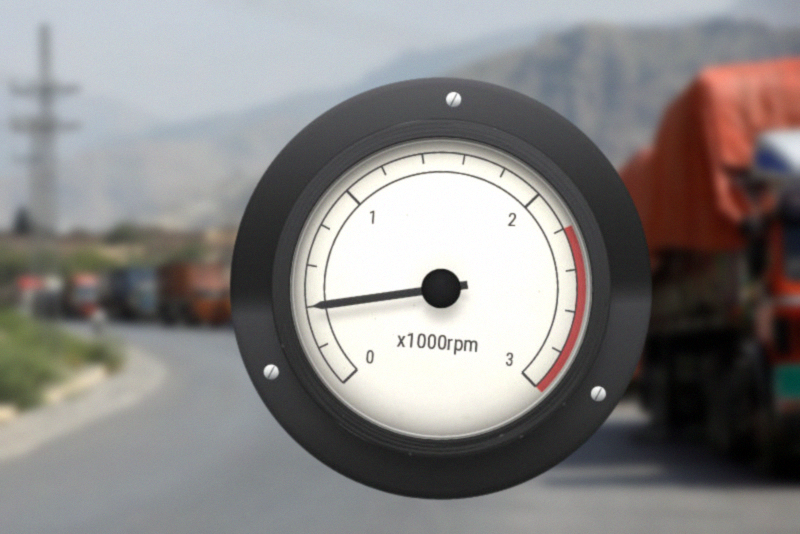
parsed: 400 rpm
